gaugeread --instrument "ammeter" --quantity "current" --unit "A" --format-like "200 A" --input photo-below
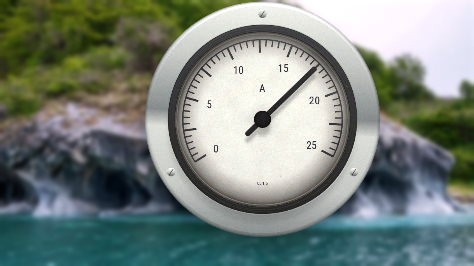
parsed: 17.5 A
